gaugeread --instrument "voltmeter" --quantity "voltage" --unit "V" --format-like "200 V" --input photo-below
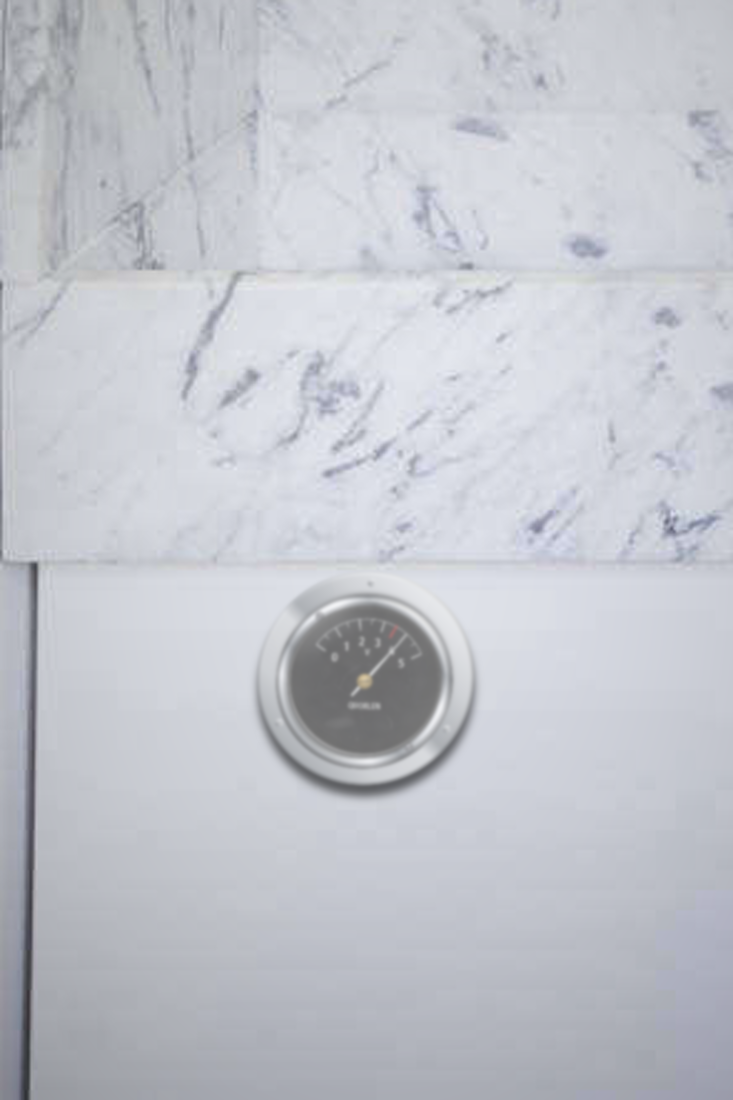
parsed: 4 V
